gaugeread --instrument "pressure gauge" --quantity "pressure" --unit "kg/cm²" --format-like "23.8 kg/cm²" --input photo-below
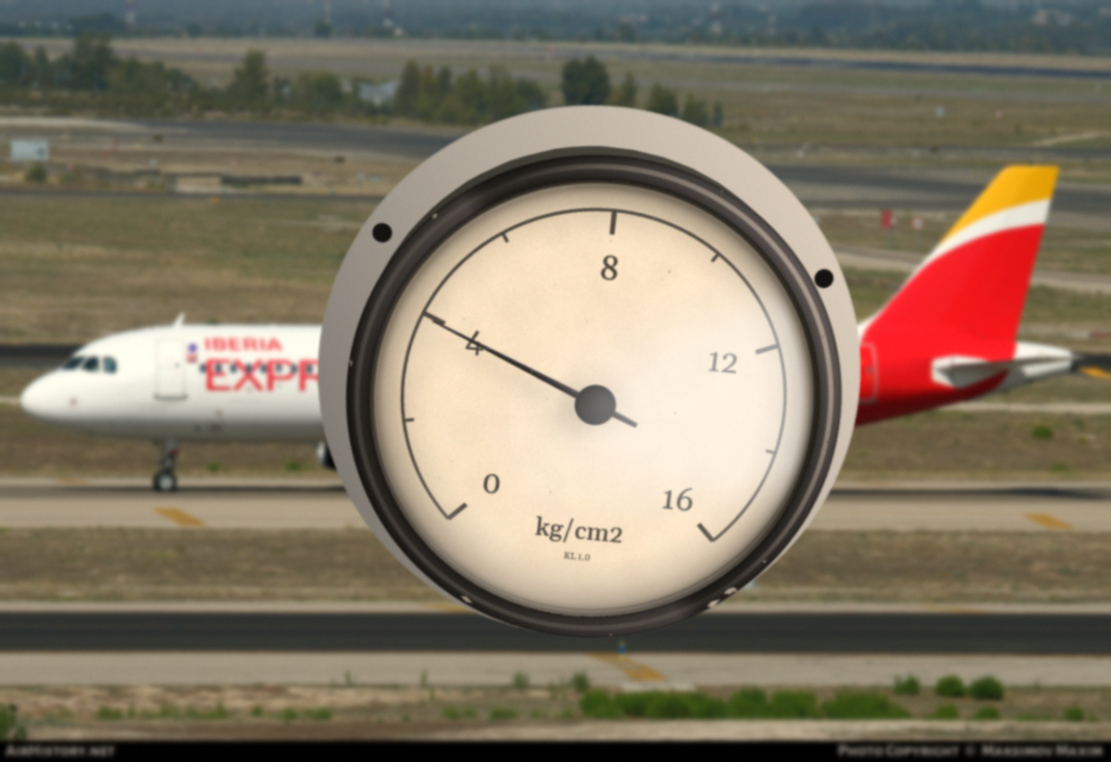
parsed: 4 kg/cm²
